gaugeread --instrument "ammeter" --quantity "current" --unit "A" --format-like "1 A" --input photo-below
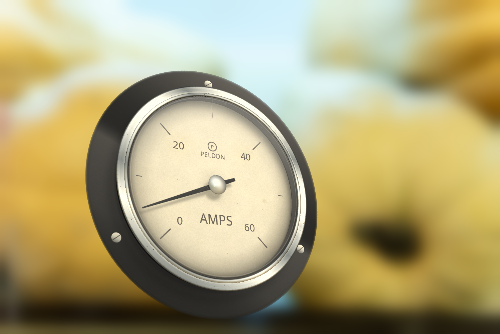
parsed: 5 A
